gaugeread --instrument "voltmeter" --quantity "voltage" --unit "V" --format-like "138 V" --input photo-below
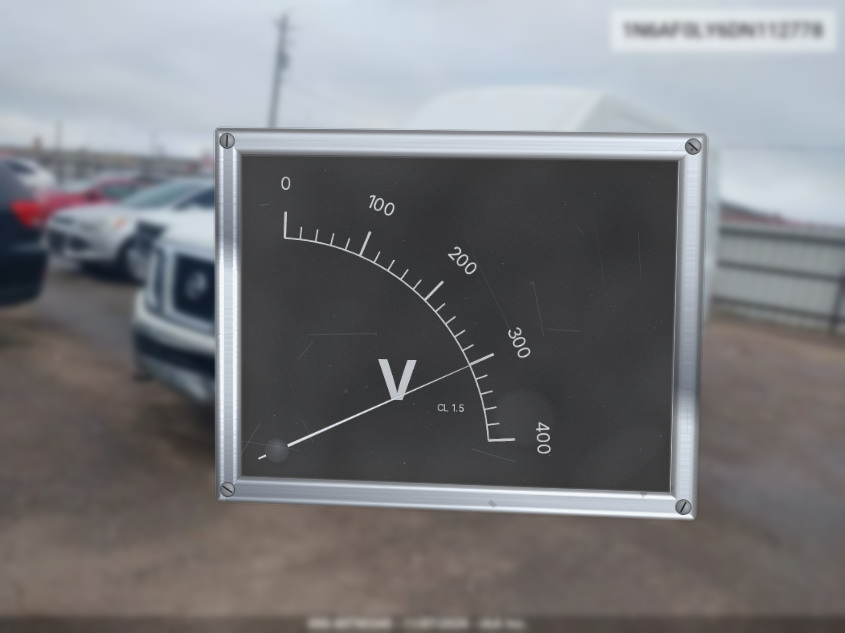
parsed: 300 V
